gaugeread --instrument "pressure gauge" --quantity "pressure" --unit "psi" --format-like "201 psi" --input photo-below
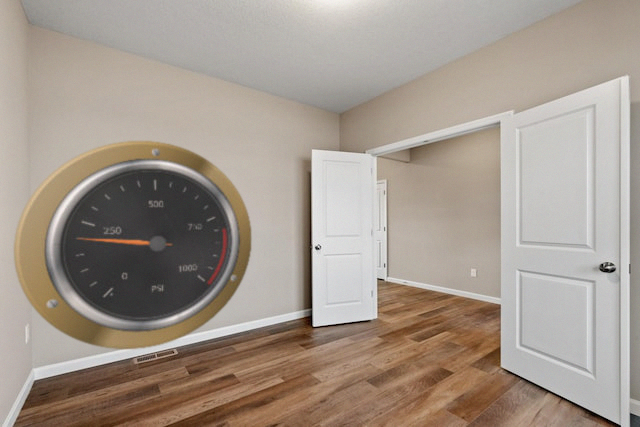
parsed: 200 psi
